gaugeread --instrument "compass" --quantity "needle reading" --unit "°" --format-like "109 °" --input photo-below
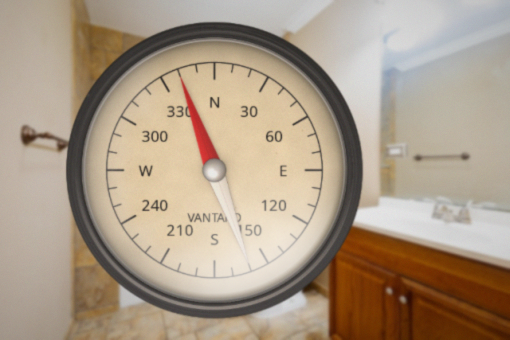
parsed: 340 °
